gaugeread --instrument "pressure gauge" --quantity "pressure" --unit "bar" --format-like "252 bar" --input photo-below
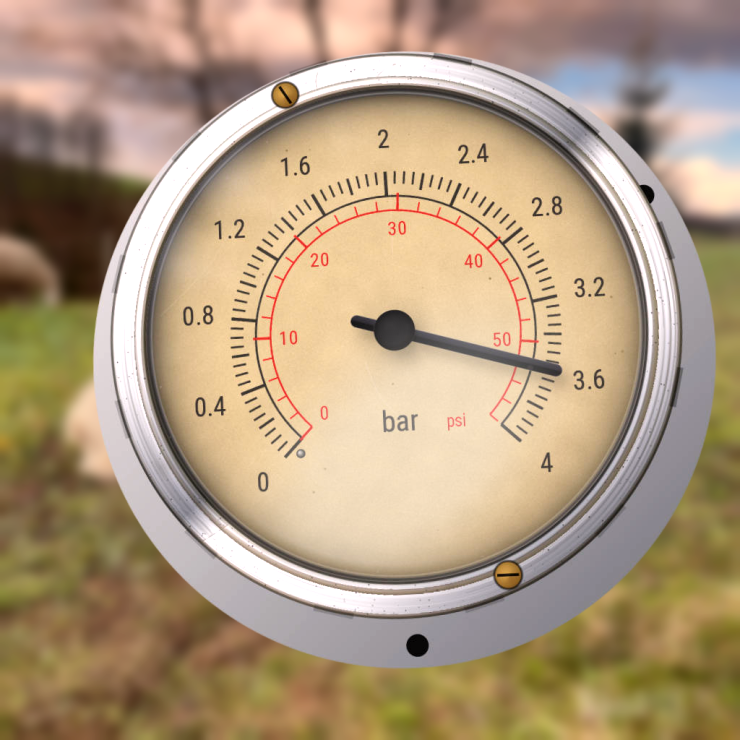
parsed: 3.6 bar
